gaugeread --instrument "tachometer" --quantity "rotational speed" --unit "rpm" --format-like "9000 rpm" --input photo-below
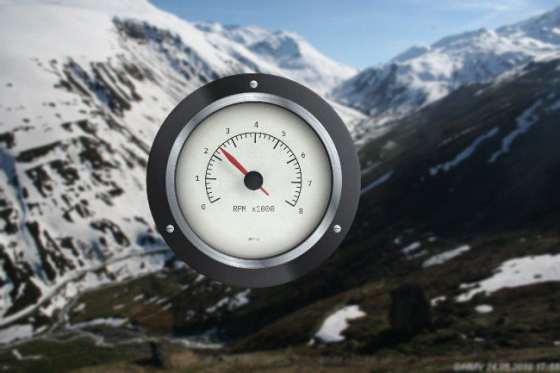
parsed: 2400 rpm
